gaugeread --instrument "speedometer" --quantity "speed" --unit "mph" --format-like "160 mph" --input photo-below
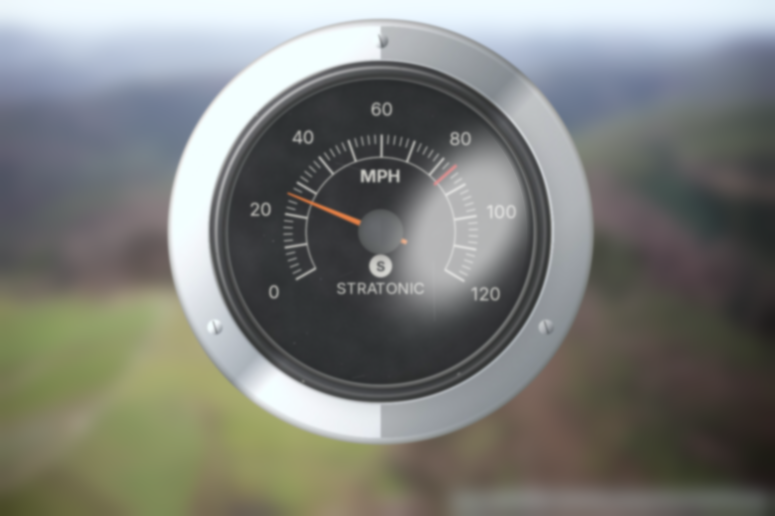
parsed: 26 mph
